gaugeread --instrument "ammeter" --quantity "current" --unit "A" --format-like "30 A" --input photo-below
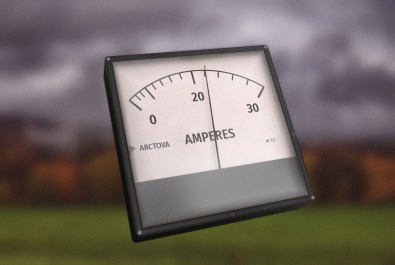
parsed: 22 A
